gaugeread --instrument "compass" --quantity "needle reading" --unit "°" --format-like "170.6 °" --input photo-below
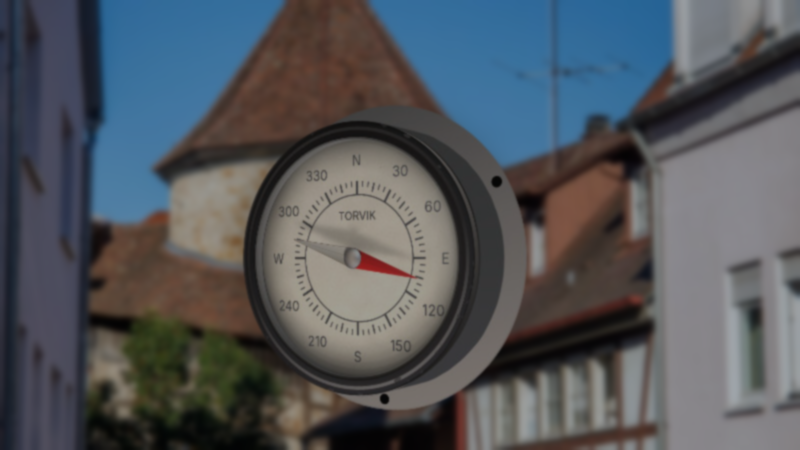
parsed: 105 °
